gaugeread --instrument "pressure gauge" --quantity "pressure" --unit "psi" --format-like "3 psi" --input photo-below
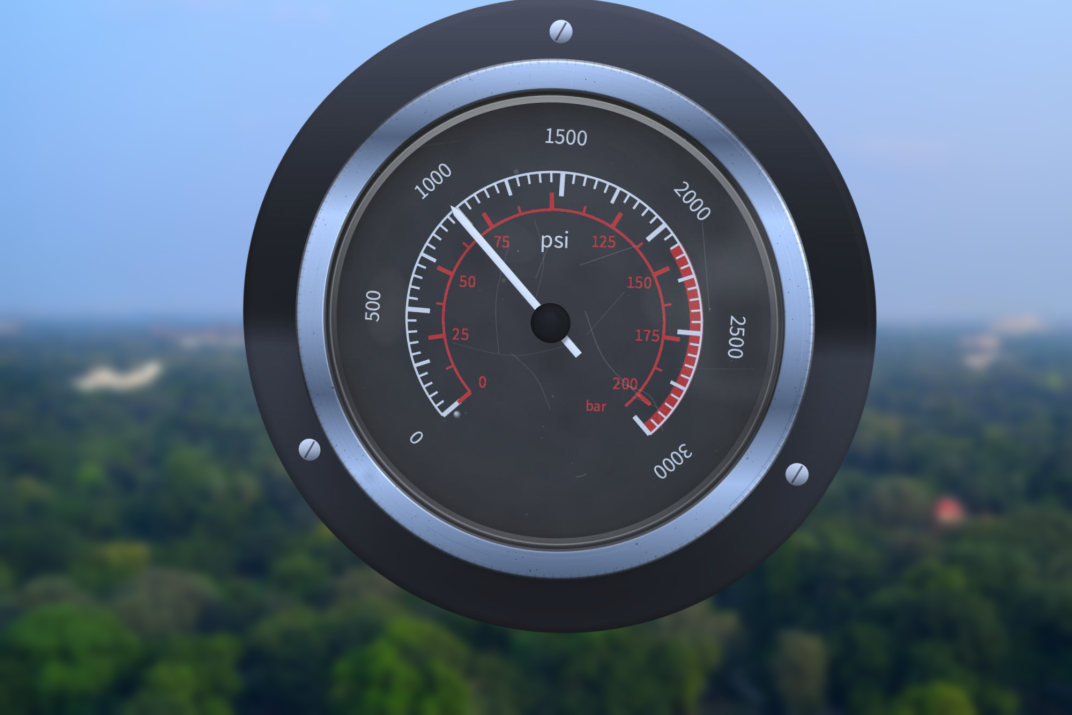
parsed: 1000 psi
